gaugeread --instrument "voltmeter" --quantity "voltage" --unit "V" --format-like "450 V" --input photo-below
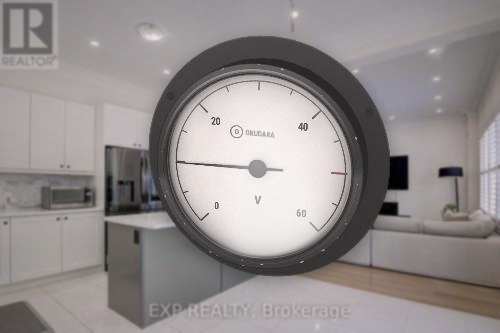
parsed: 10 V
